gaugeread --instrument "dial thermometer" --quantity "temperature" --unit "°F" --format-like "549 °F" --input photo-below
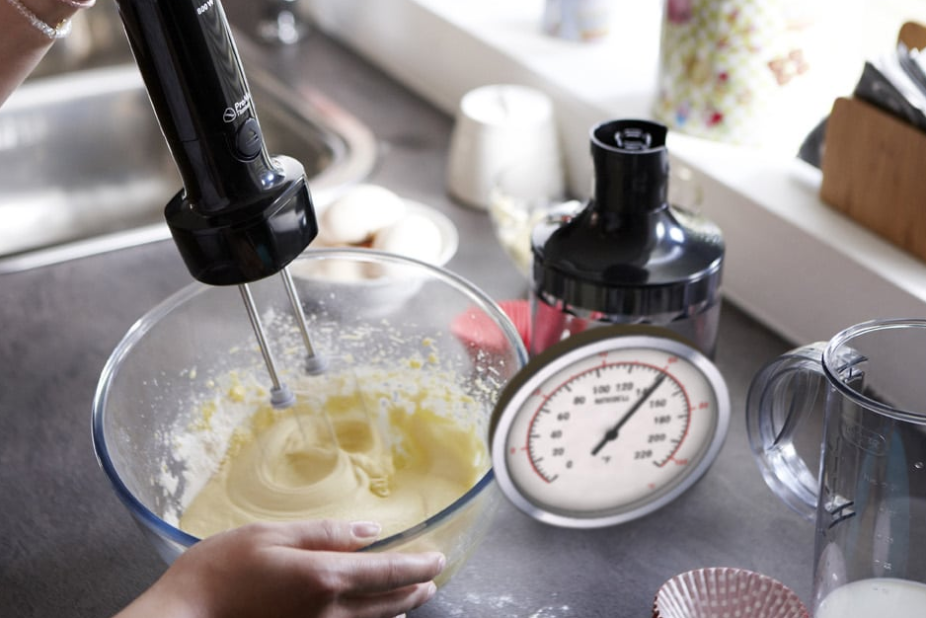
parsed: 140 °F
